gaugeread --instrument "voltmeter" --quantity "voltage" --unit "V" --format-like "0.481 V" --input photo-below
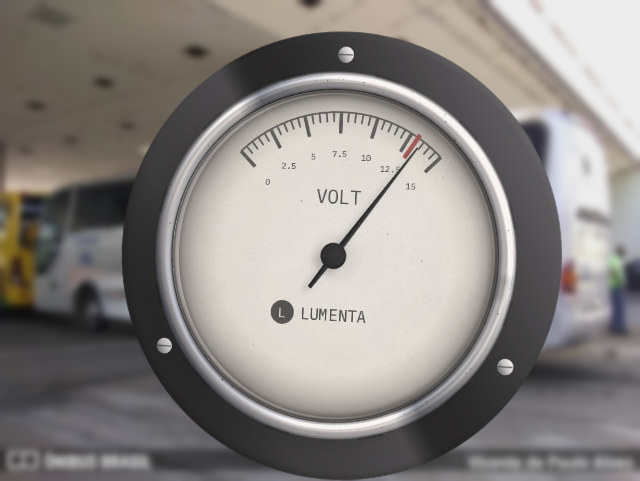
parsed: 13.5 V
